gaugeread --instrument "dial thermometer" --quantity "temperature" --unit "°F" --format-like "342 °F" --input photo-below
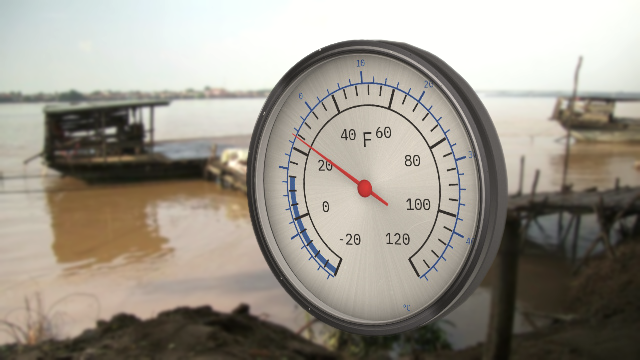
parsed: 24 °F
